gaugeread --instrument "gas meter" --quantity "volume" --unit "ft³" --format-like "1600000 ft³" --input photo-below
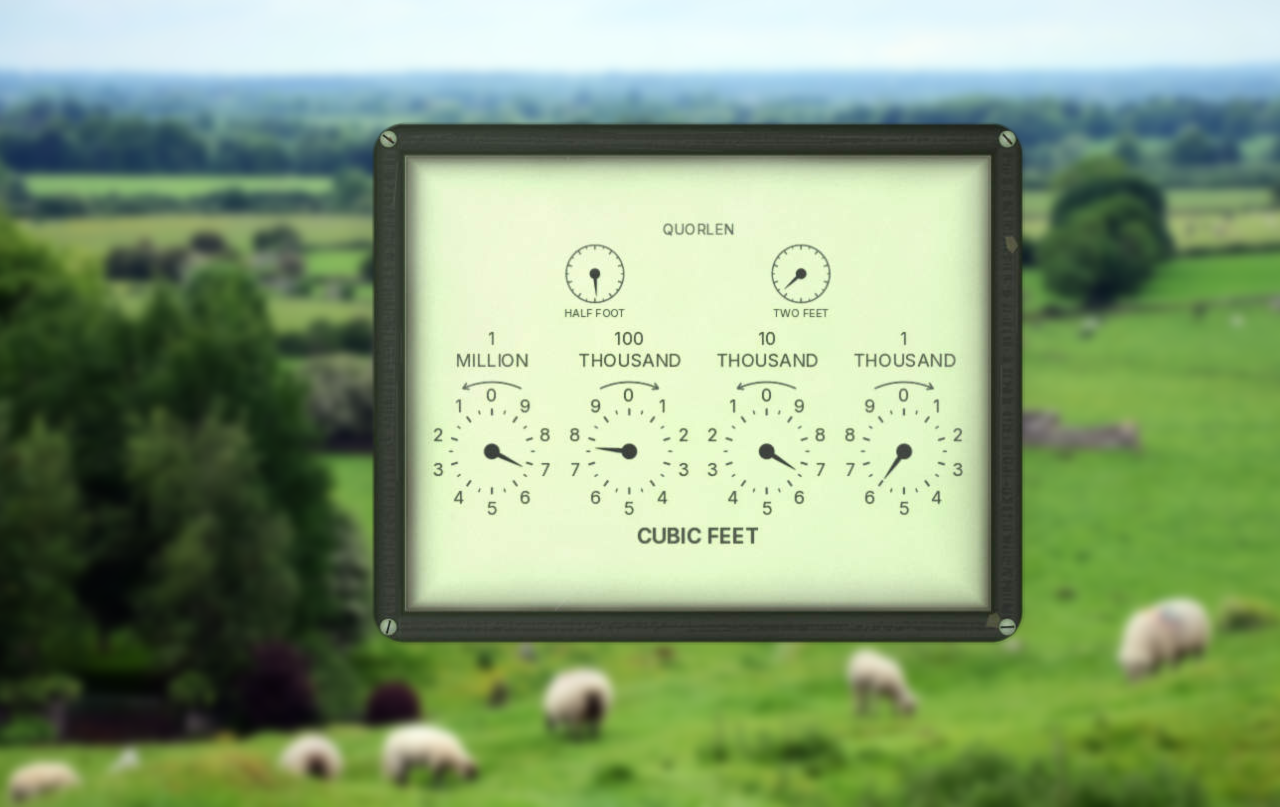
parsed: 676600 ft³
